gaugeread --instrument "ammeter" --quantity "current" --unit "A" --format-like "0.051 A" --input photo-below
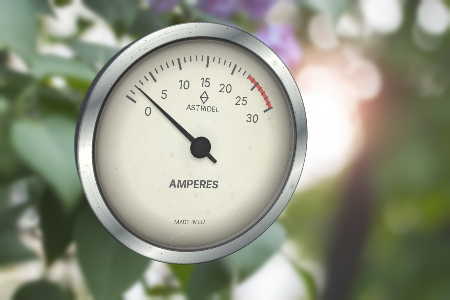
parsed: 2 A
